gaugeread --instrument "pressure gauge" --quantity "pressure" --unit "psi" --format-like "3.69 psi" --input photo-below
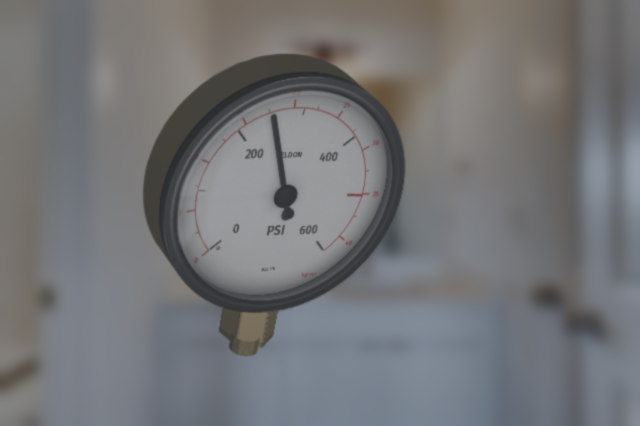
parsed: 250 psi
